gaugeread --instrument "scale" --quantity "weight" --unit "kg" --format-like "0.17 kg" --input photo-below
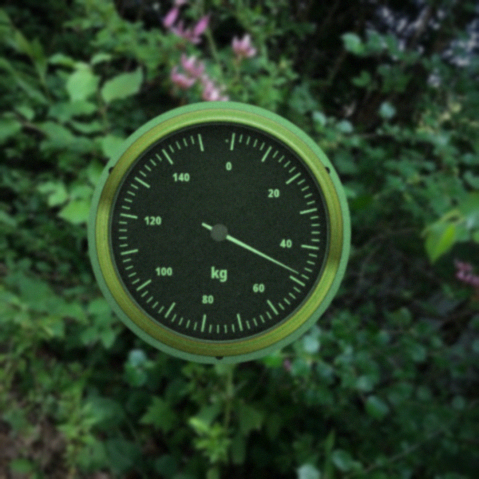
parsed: 48 kg
